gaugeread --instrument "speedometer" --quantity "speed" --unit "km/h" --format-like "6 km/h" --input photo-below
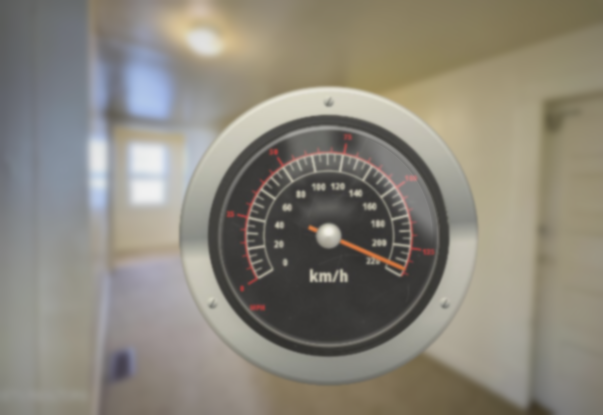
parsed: 215 km/h
